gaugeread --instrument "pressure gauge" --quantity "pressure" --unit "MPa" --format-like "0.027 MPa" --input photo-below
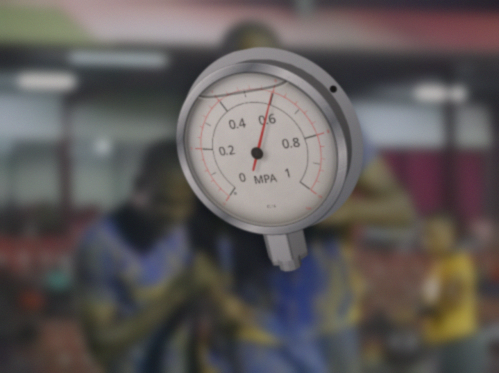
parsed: 0.6 MPa
